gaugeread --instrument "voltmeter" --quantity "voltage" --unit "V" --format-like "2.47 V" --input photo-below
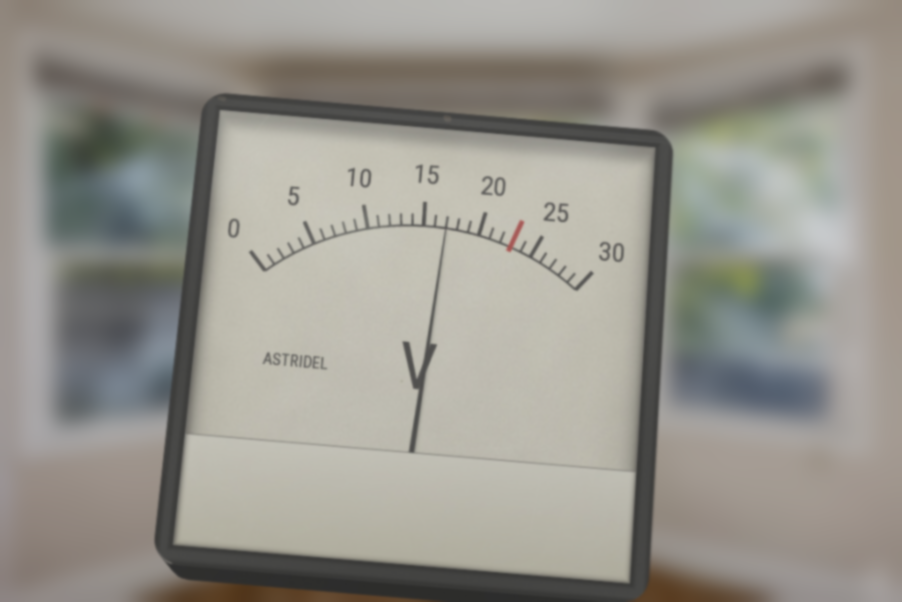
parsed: 17 V
